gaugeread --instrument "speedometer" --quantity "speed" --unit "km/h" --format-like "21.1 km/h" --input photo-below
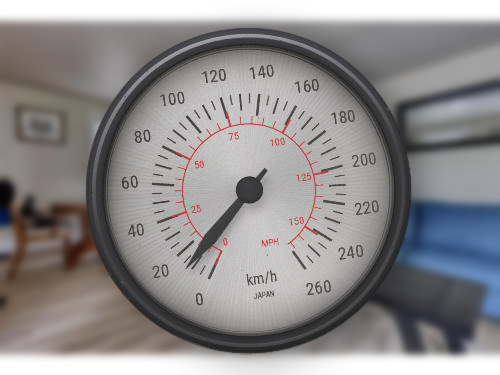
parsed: 12.5 km/h
